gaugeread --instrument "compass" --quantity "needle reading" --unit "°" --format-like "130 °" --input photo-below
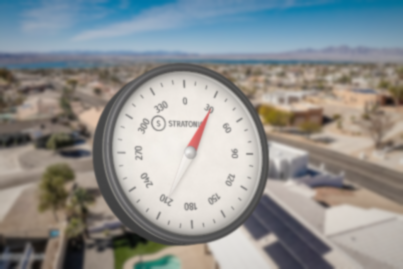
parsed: 30 °
